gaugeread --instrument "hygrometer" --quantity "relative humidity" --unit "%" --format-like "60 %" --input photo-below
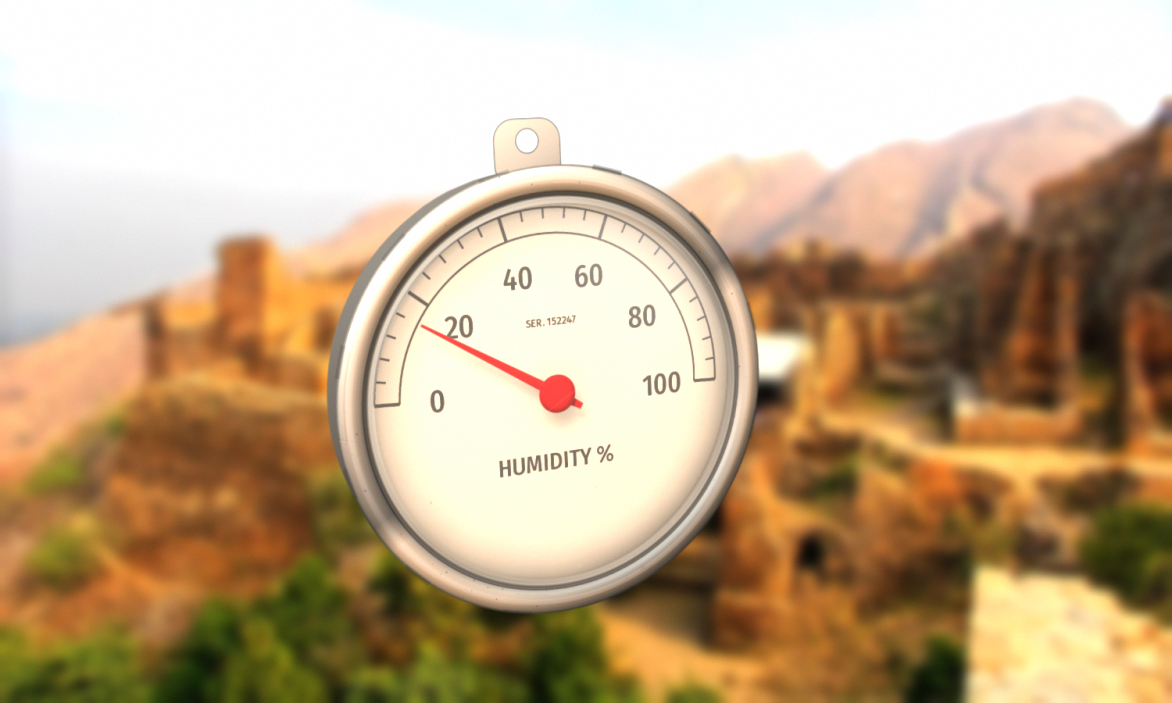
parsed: 16 %
